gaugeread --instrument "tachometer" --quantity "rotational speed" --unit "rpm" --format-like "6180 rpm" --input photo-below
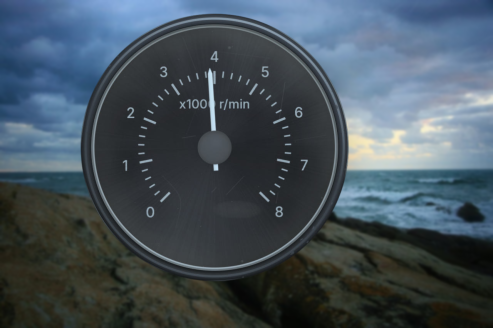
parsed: 3900 rpm
